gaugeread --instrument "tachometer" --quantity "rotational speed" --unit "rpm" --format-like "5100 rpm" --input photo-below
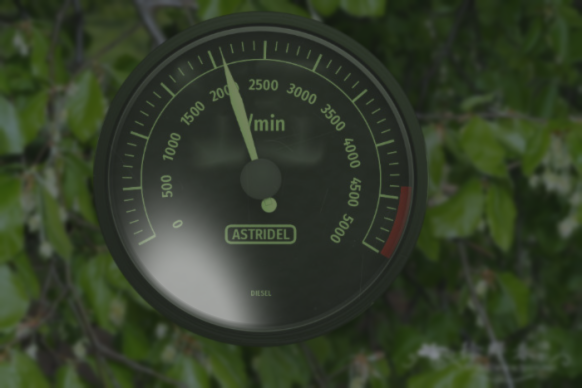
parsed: 2100 rpm
